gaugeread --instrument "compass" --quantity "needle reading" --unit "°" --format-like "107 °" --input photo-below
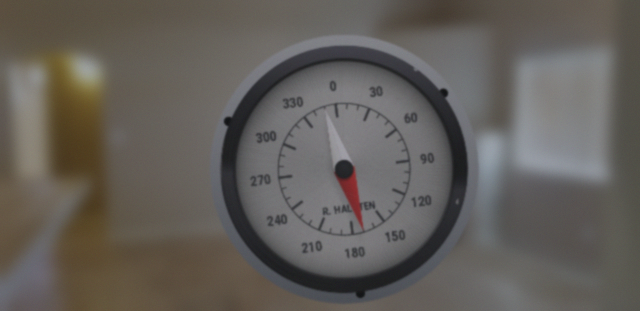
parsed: 170 °
